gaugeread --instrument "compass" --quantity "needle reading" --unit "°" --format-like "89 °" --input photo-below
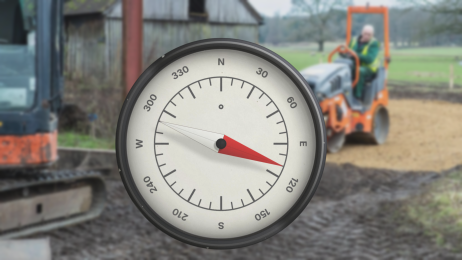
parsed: 110 °
